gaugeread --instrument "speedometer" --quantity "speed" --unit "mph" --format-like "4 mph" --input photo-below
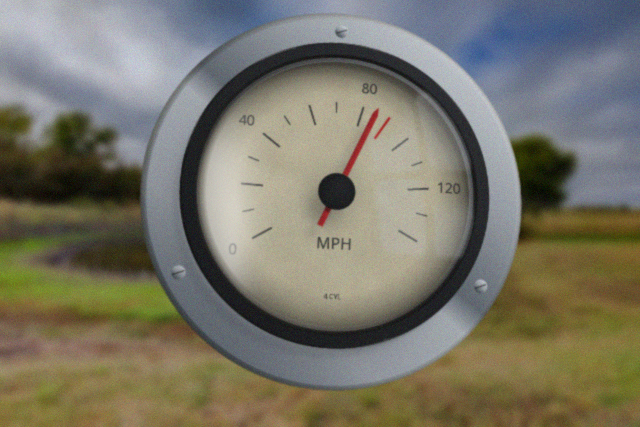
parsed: 85 mph
